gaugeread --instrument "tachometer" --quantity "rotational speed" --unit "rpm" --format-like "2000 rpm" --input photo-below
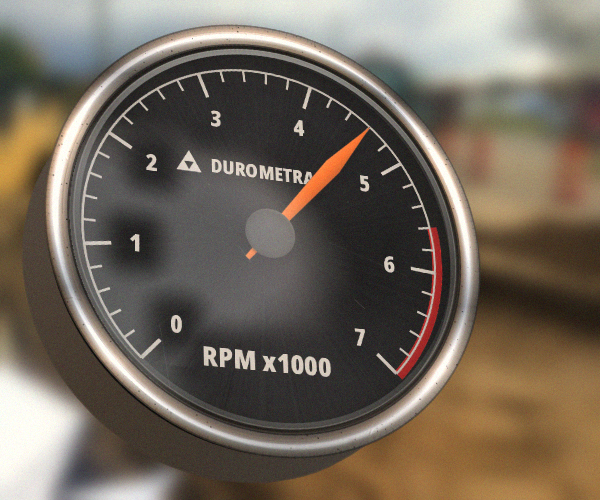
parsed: 4600 rpm
